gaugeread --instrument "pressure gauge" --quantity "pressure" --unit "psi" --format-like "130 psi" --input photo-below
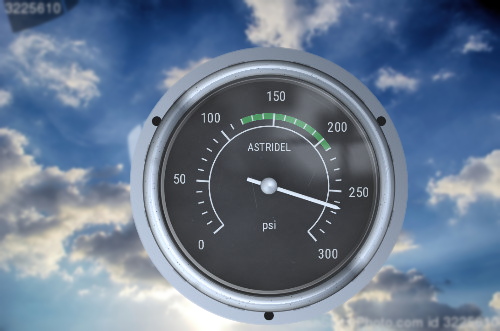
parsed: 265 psi
